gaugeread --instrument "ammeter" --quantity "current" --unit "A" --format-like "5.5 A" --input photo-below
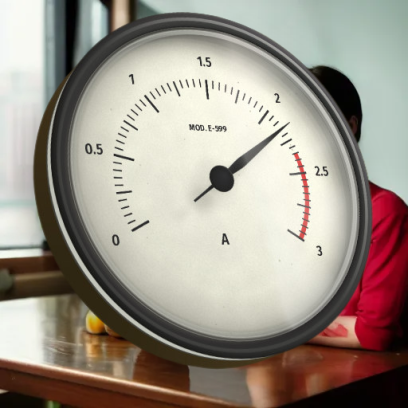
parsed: 2.15 A
